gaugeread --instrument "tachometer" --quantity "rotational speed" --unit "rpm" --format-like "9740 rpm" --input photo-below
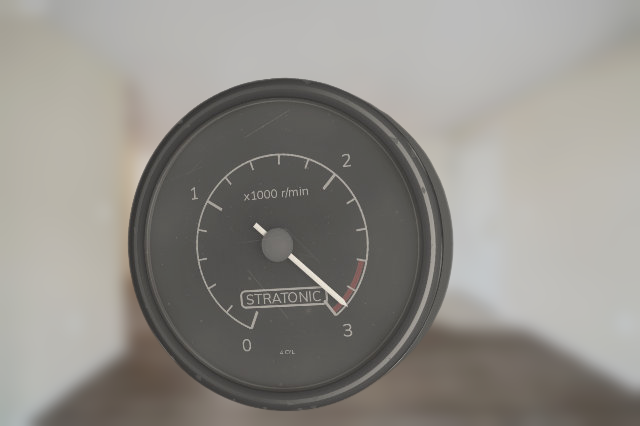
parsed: 2900 rpm
